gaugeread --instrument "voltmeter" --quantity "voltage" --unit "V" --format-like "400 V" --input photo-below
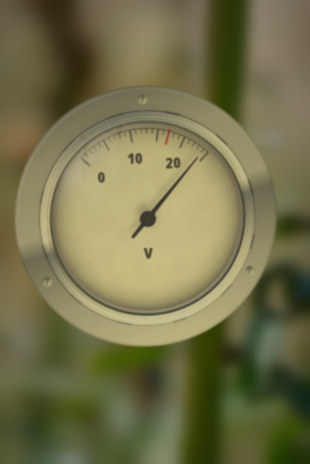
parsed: 24 V
